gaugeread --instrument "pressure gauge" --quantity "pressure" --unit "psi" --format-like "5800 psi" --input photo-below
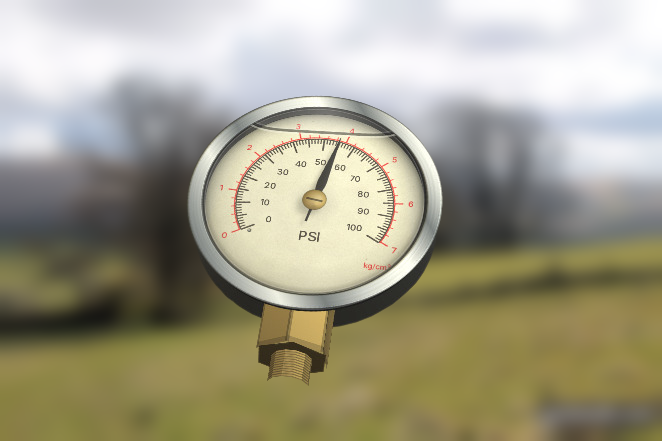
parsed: 55 psi
